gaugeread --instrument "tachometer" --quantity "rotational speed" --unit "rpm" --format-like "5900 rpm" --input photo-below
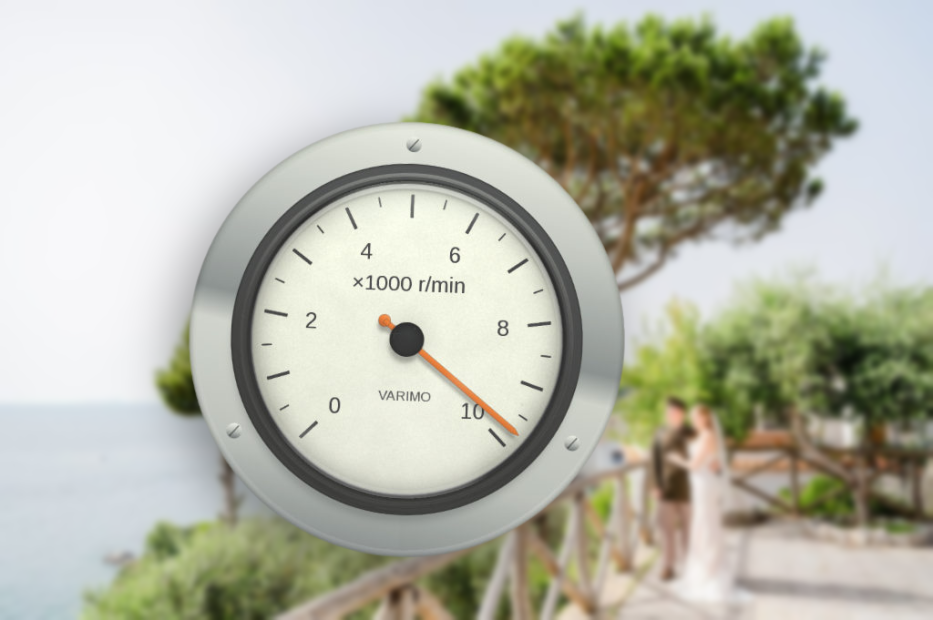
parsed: 9750 rpm
